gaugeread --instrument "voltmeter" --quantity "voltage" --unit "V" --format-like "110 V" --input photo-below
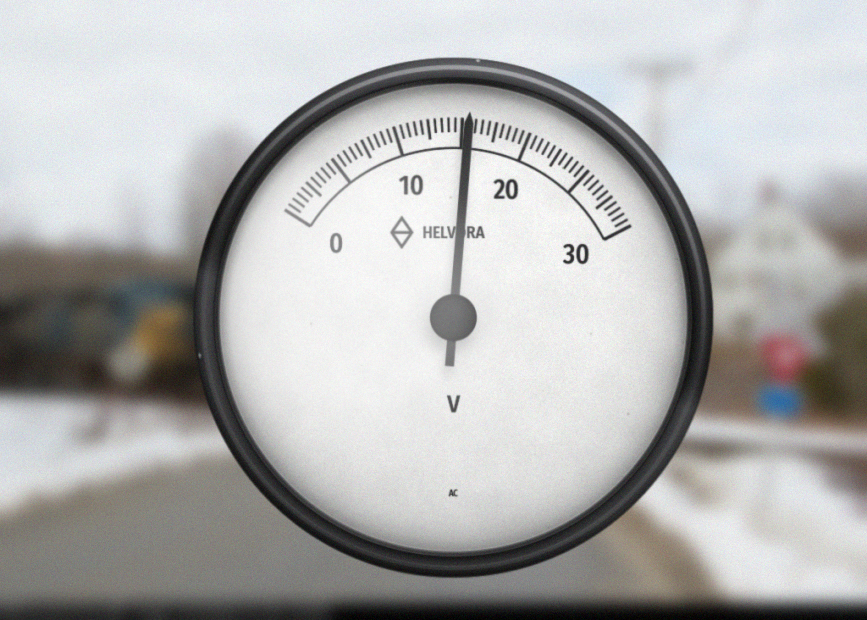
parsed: 15.5 V
